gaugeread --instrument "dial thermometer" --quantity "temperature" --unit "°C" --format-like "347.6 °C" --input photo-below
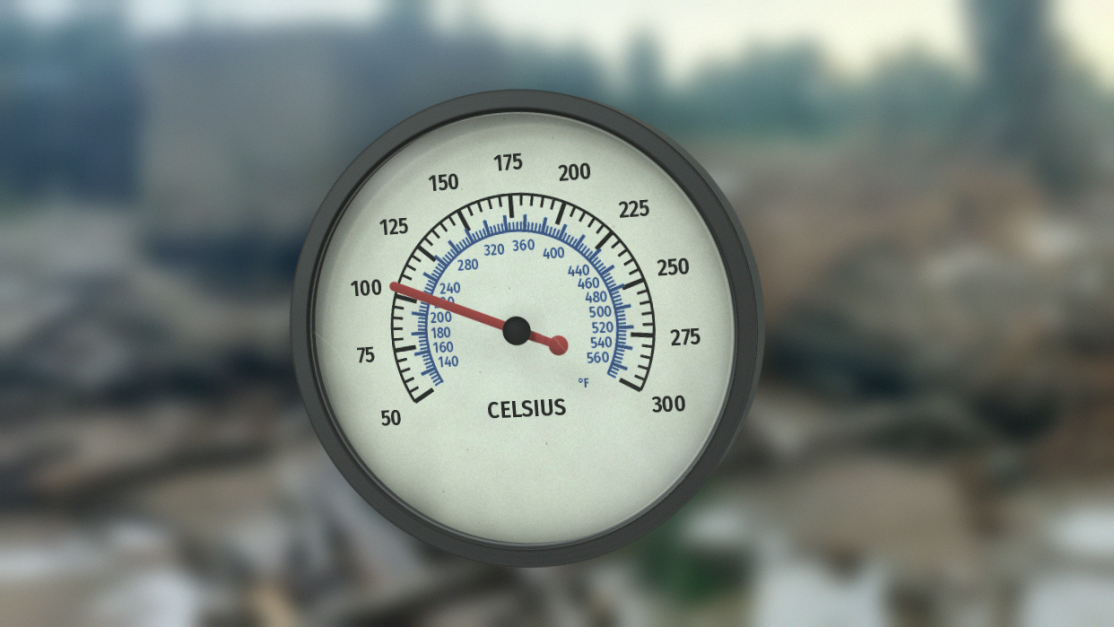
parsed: 105 °C
